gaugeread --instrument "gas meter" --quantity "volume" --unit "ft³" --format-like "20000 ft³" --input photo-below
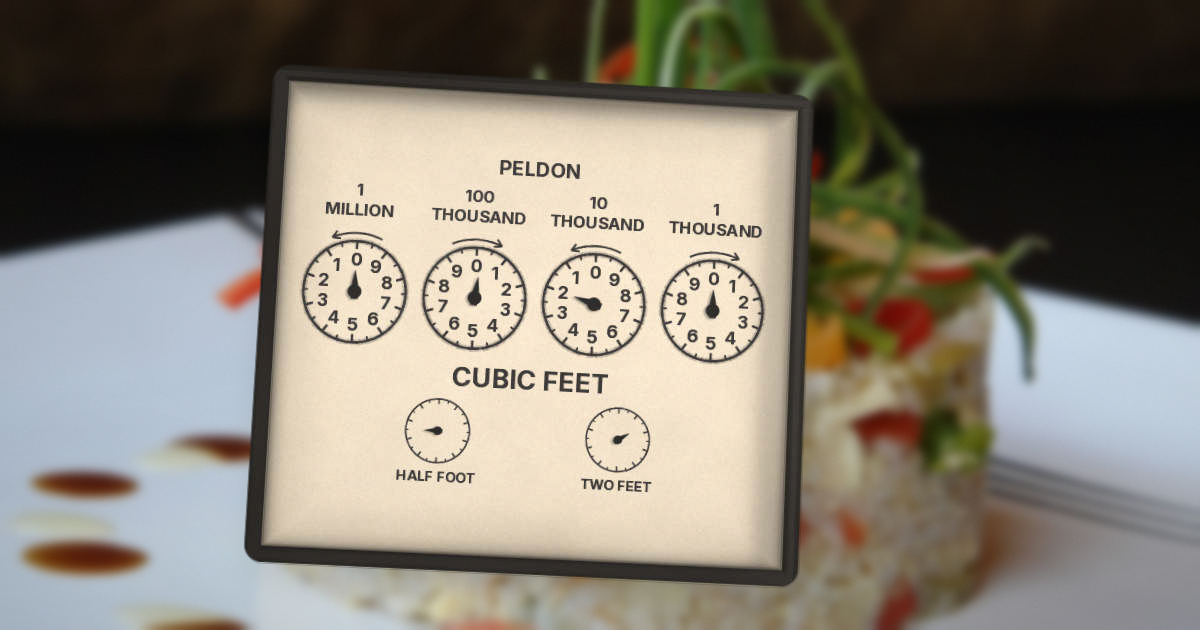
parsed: 2000 ft³
